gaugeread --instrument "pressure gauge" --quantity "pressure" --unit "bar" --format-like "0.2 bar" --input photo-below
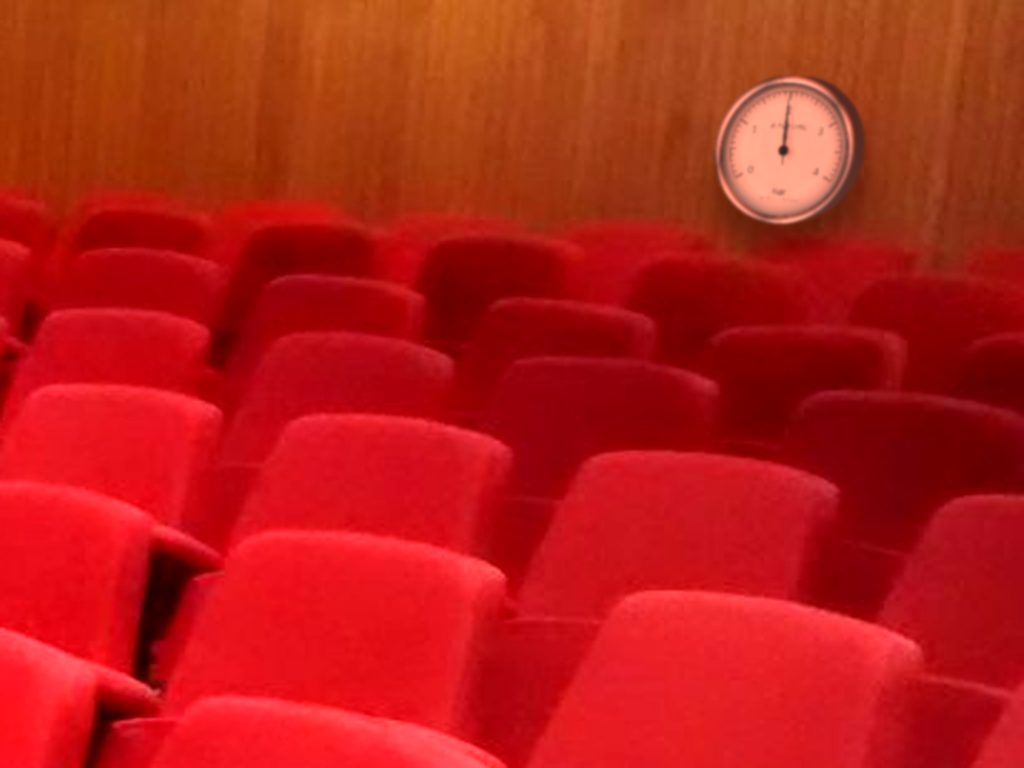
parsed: 2 bar
